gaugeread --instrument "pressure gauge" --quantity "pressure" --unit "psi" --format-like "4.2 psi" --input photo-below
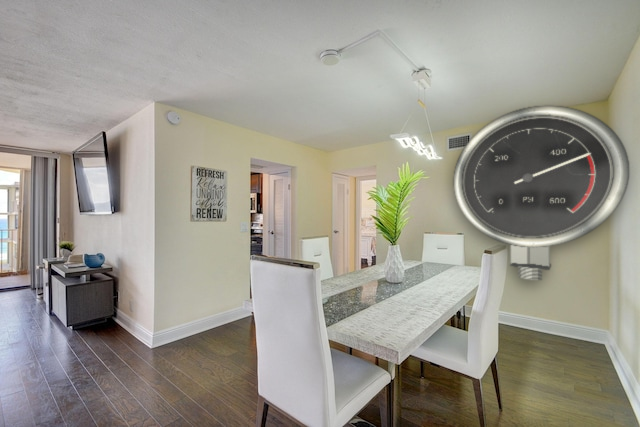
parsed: 450 psi
